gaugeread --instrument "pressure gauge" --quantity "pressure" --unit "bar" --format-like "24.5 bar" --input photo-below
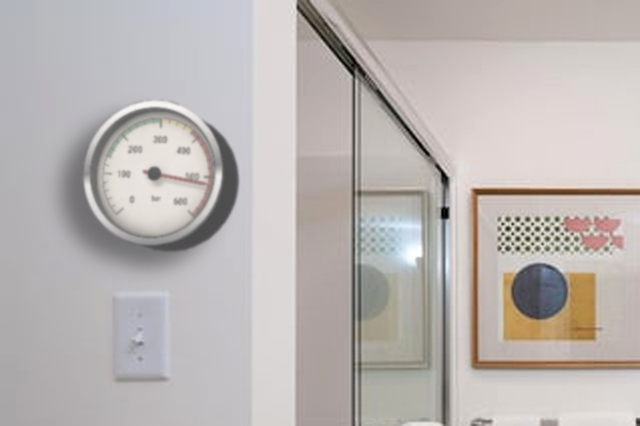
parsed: 520 bar
